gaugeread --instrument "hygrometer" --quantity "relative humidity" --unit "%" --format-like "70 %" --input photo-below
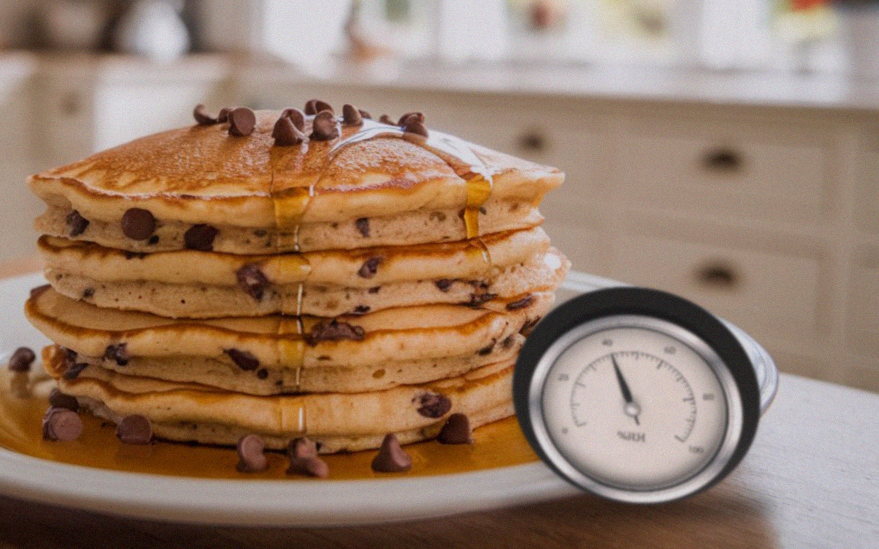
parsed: 40 %
